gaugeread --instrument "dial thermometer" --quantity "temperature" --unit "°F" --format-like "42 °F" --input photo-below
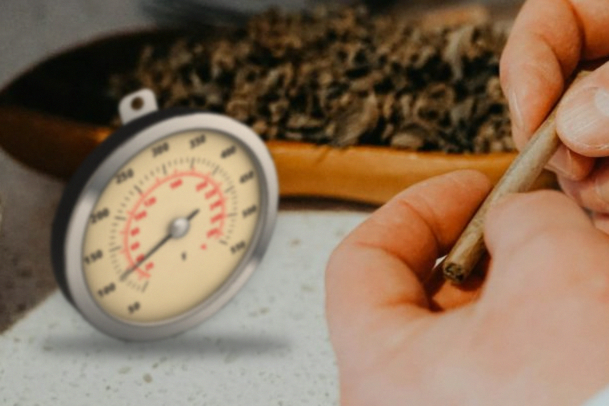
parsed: 100 °F
